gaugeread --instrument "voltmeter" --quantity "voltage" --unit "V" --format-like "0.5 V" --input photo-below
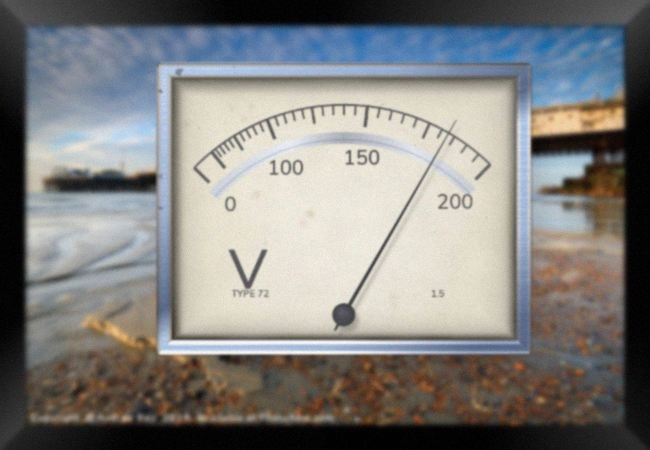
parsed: 182.5 V
